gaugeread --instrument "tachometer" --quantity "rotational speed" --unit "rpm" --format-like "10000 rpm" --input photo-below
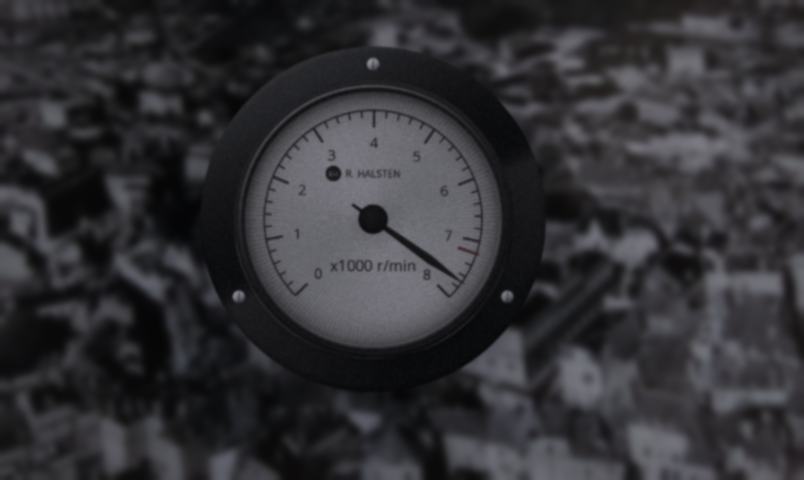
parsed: 7700 rpm
